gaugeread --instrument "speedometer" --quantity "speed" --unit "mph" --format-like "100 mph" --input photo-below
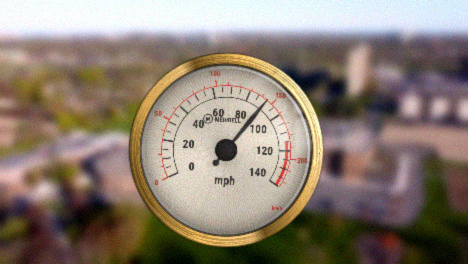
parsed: 90 mph
